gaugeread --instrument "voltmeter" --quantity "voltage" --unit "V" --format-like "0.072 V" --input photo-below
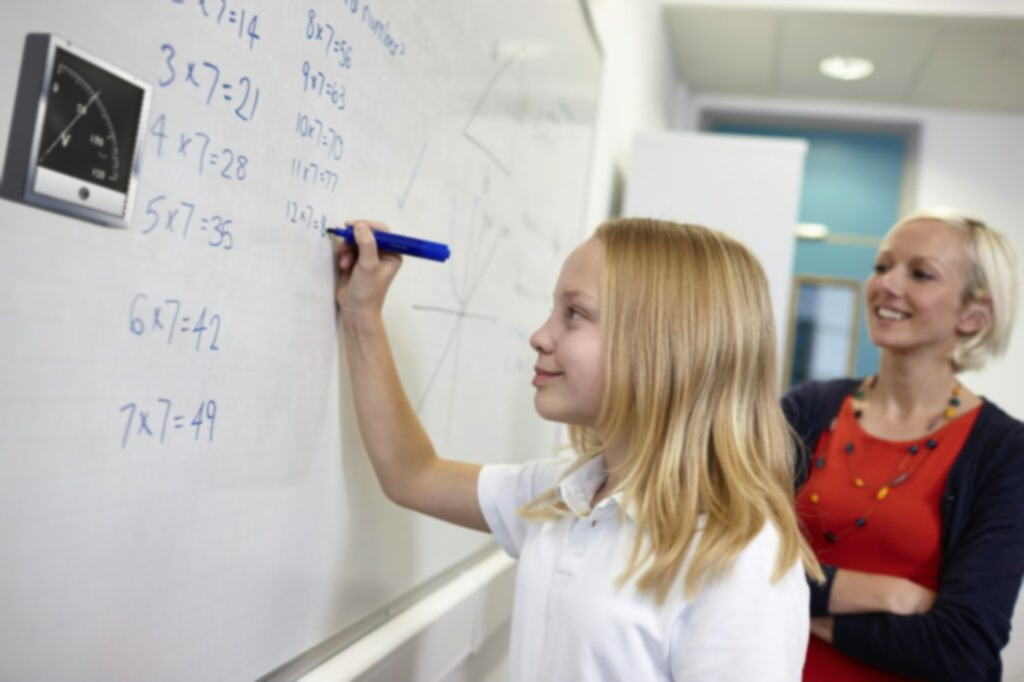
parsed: 50 V
